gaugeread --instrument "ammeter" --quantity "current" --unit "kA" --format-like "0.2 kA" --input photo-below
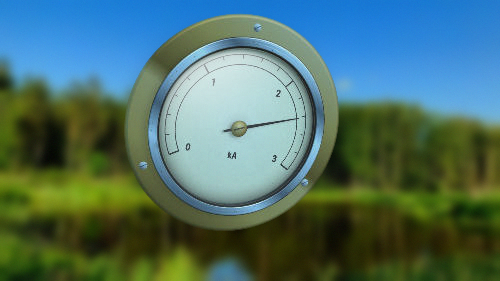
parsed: 2.4 kA
